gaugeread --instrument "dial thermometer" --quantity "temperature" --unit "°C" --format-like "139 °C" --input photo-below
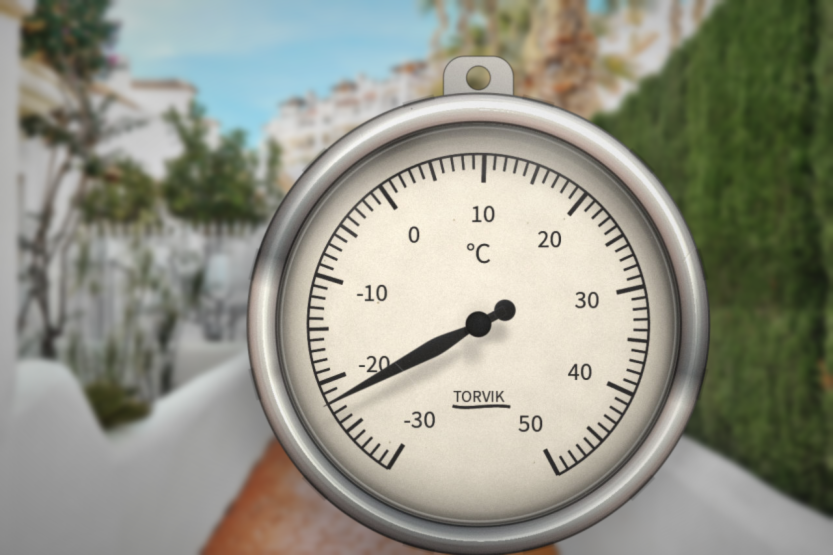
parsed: -22 °C
